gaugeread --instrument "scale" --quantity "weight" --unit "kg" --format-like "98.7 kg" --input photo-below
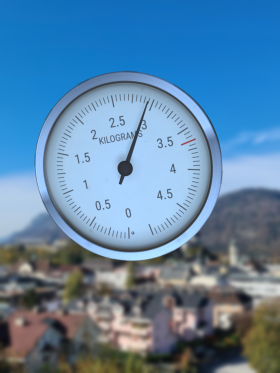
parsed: 2.95 kg
